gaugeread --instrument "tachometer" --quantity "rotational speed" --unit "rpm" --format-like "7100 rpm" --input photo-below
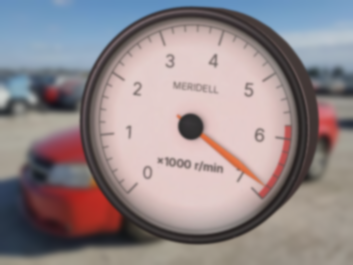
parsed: 6800 rpm
